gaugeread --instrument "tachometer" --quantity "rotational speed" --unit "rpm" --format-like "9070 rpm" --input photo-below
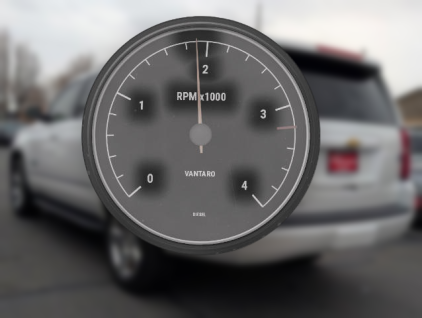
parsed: 1900 rpm
